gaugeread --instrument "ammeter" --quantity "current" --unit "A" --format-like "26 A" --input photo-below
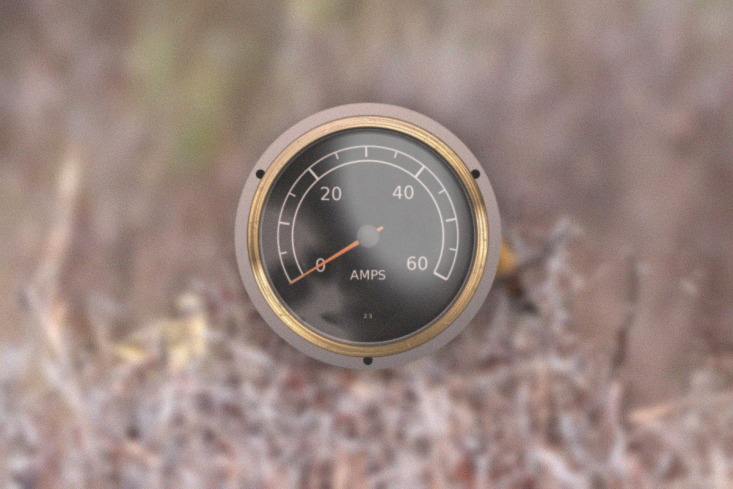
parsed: 0 A
